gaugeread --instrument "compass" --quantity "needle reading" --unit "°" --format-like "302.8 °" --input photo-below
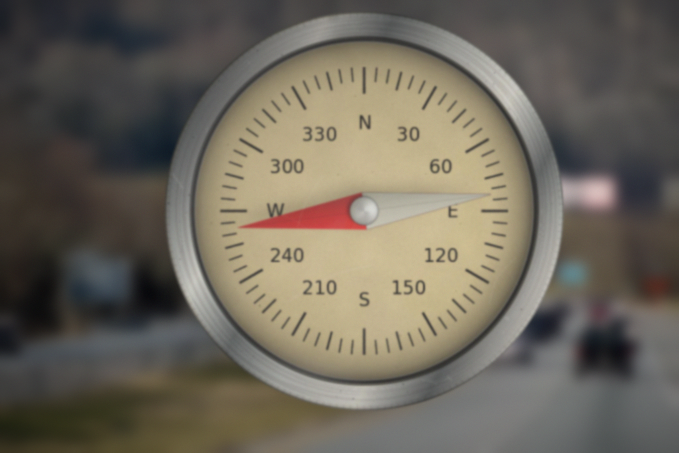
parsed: 262.5 °
